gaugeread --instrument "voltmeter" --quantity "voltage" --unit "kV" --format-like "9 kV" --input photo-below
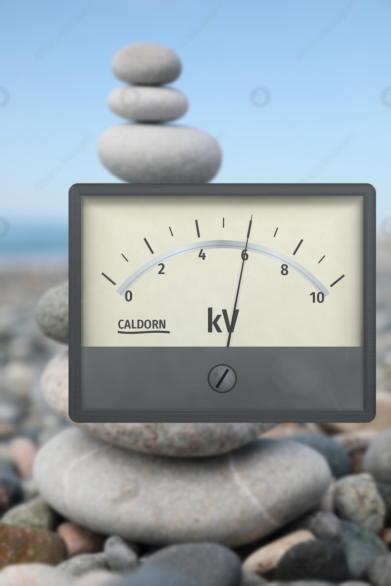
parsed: 6 kV
